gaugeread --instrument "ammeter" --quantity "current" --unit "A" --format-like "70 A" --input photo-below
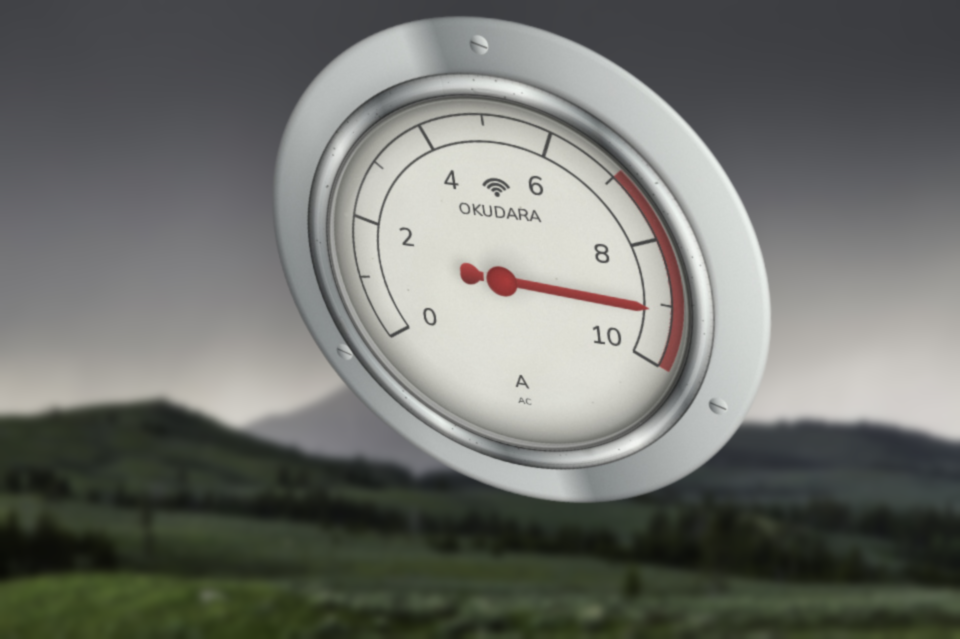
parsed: 9 A
